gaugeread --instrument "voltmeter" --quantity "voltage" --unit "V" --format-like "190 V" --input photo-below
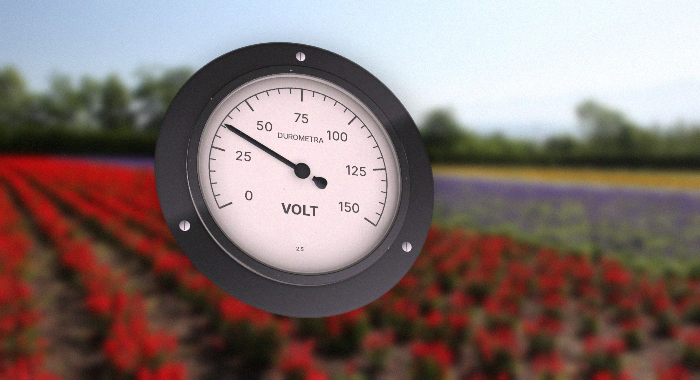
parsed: 35 V
